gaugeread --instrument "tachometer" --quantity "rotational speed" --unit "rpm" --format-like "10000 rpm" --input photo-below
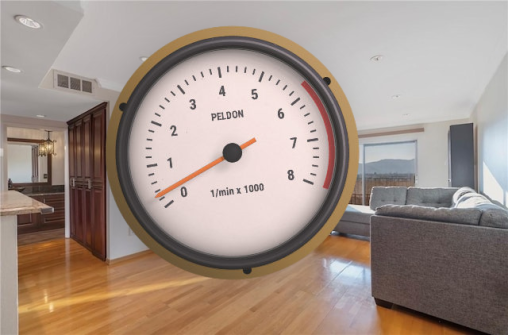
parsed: 300 rpm
